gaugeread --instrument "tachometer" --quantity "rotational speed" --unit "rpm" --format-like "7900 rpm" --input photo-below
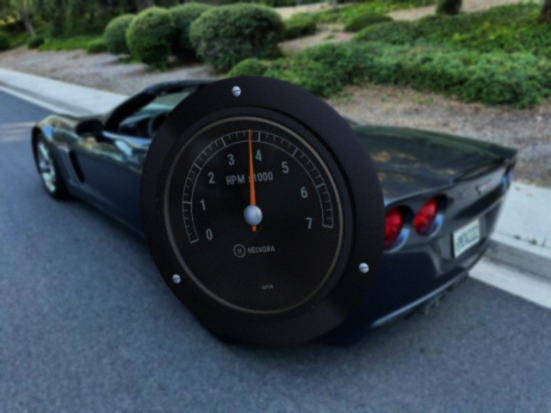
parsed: 3800 rpm
